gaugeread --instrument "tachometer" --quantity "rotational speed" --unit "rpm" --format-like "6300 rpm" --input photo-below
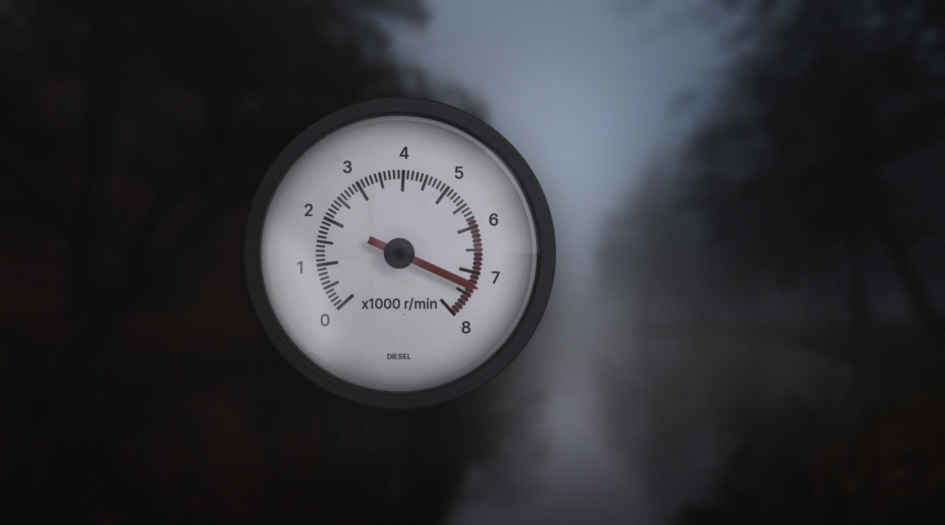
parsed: 7300 rpm
